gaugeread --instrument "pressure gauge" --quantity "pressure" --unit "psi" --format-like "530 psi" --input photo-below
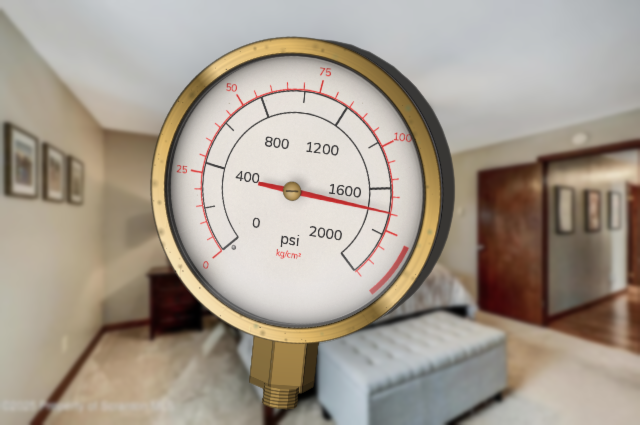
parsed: 1700 psi
